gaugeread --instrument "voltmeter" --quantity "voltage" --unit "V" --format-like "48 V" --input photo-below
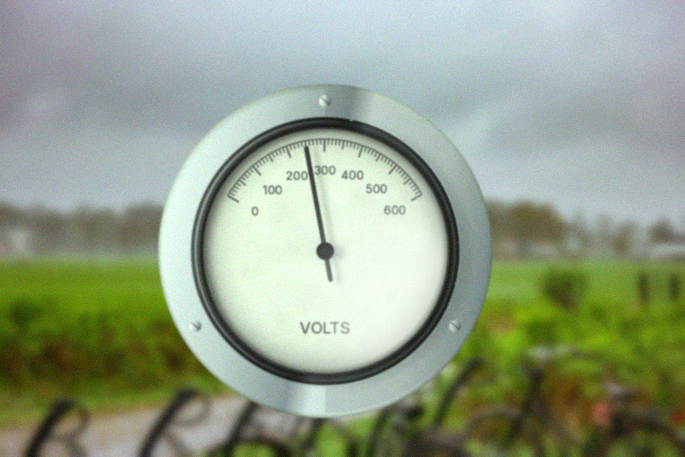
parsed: 250 V
